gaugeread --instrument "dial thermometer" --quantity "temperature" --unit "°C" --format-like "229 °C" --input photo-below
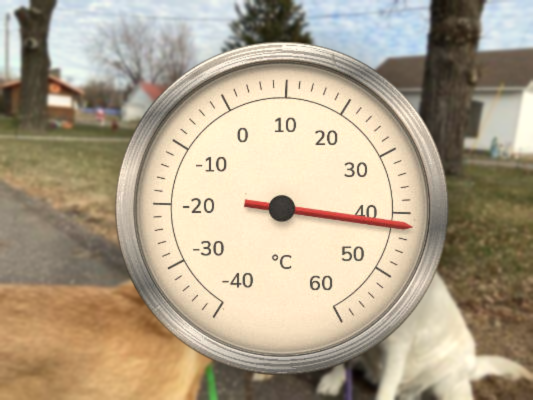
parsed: 42 °C
